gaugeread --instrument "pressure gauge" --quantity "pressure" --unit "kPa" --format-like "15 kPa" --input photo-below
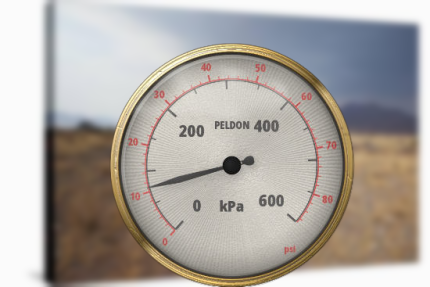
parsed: 75 kPa
